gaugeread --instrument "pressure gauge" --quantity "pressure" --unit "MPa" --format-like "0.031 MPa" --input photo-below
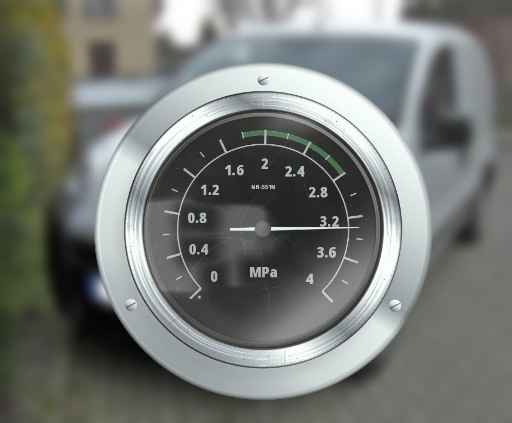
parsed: 3.3 MPa
